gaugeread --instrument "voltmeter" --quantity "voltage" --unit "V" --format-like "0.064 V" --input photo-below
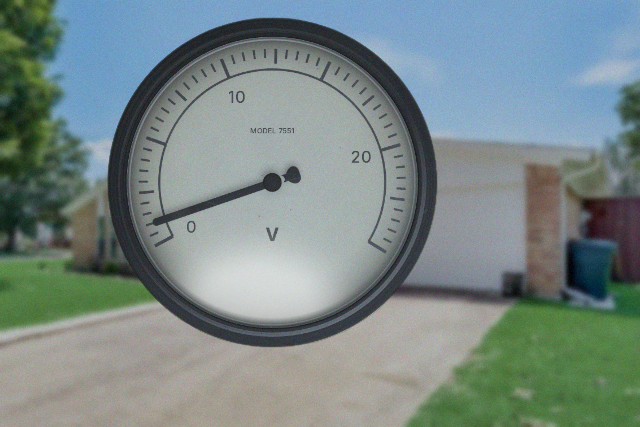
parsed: 1 V
